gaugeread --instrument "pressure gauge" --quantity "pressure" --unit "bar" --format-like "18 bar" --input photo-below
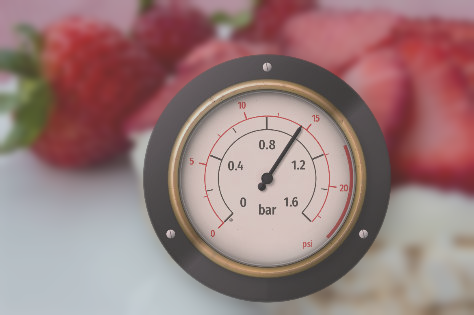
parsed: 1 bar
